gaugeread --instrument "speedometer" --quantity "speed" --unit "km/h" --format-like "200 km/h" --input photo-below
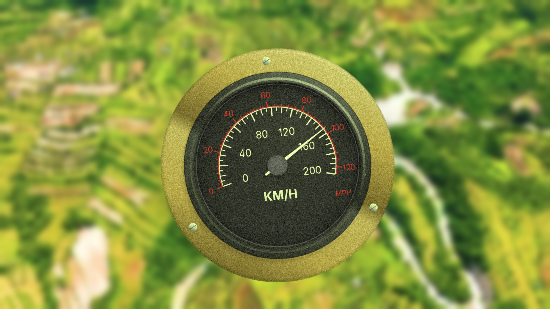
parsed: 155 km/h
